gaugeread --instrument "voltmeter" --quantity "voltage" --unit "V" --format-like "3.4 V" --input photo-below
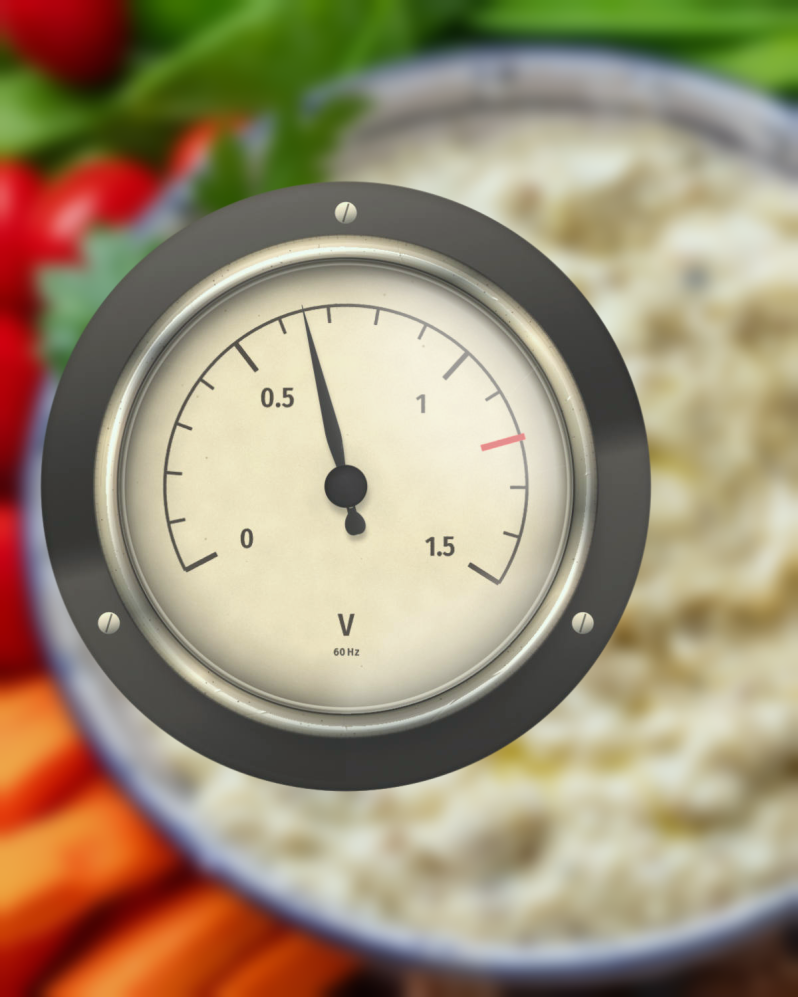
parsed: 0.65 V
